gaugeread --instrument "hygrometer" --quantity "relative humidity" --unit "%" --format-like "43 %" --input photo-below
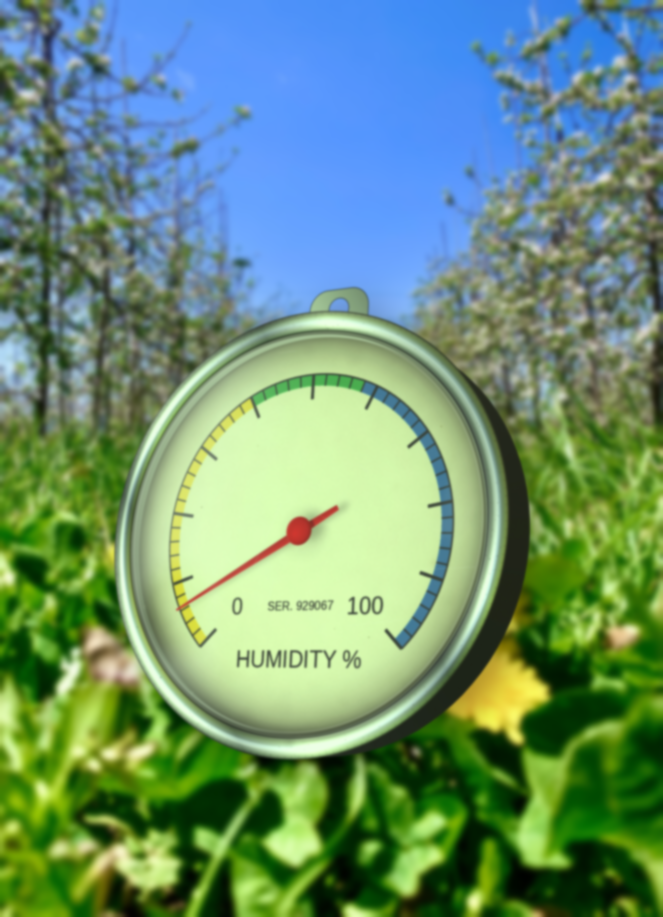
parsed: 6 %
